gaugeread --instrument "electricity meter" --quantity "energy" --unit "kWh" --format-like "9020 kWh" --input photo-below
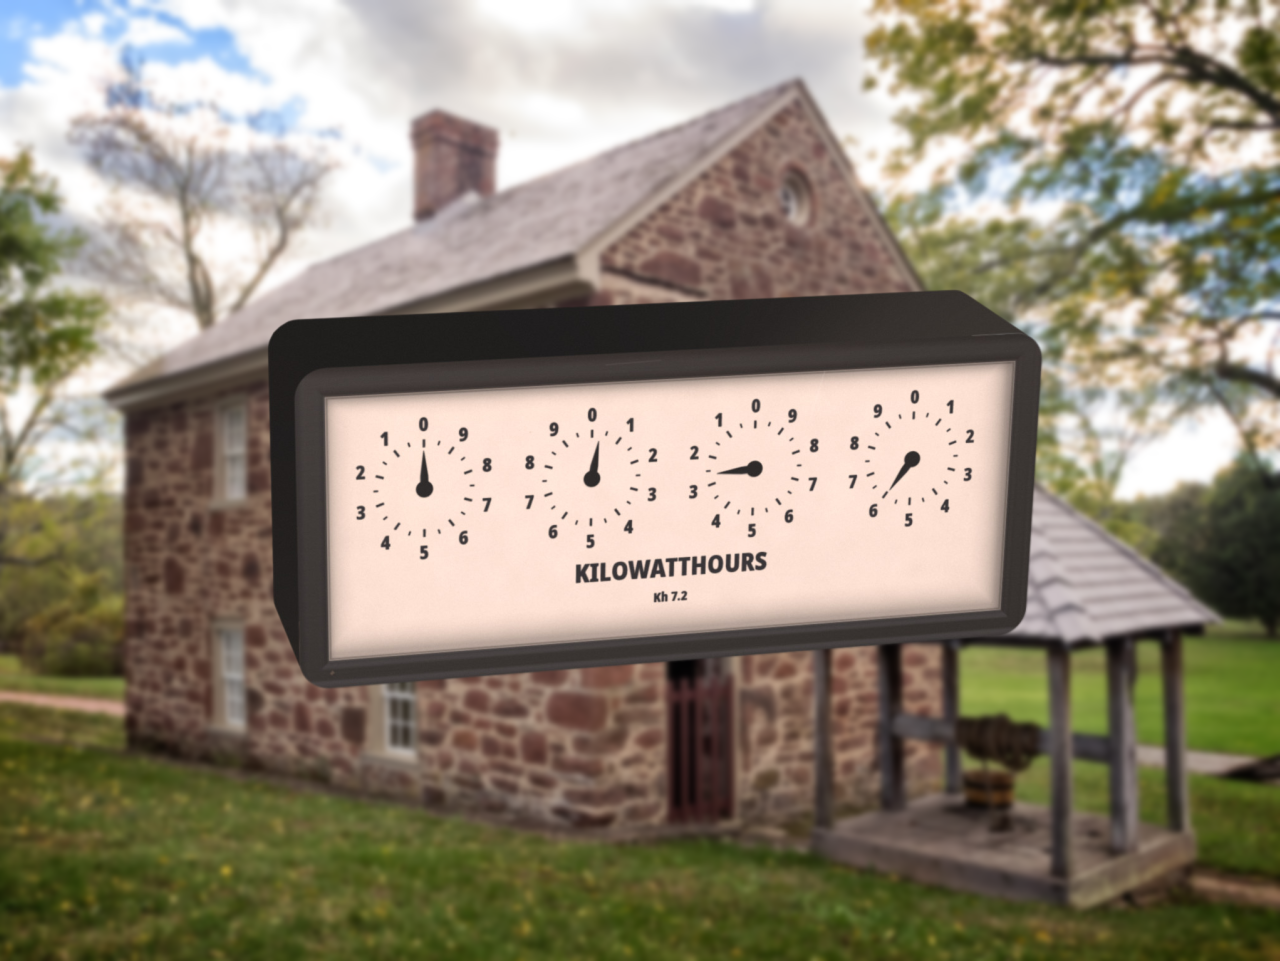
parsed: 26 kWh
